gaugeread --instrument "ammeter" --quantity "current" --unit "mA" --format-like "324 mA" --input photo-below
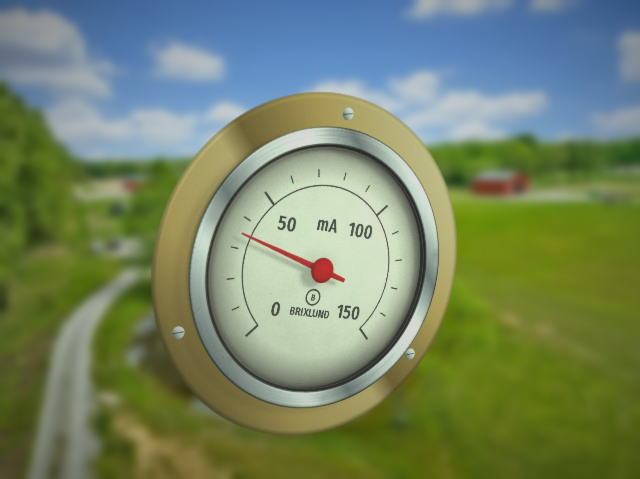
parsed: 35 mA
